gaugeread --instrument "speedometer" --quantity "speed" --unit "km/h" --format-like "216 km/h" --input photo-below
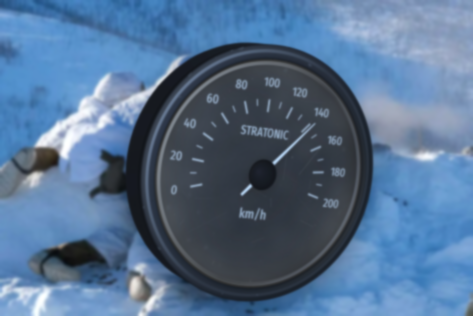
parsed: 140 km/h
